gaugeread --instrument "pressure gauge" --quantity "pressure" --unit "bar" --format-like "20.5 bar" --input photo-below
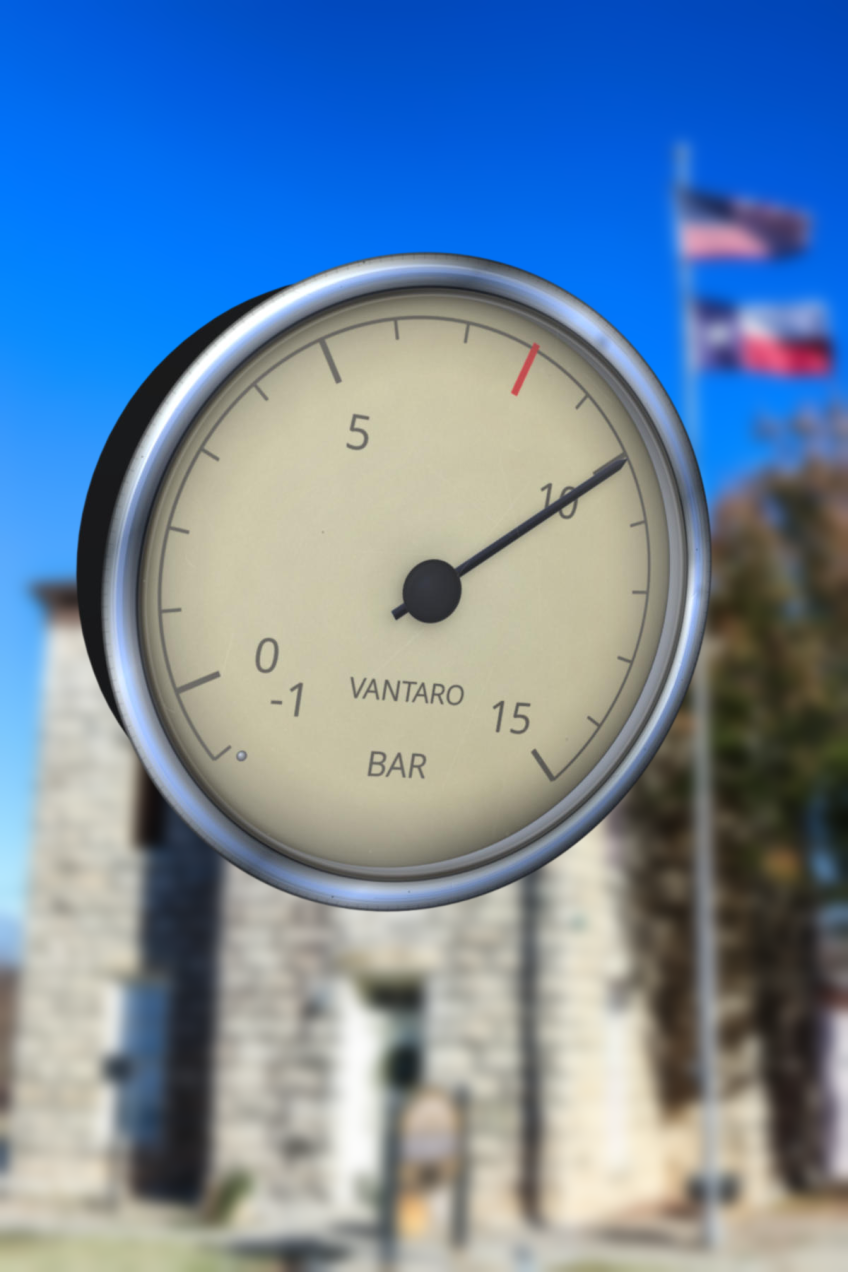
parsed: 10 bar
